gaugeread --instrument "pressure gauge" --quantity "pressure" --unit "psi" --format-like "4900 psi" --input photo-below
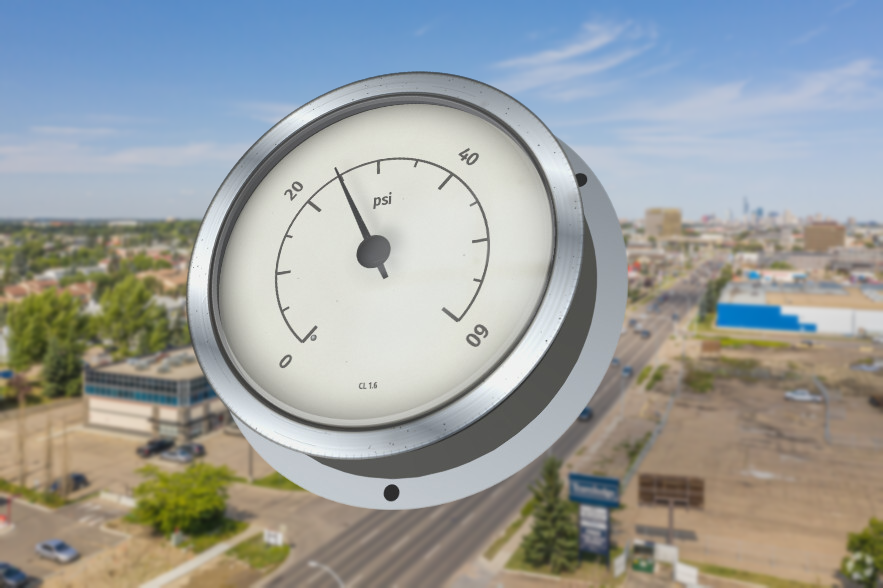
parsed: 25 psi
